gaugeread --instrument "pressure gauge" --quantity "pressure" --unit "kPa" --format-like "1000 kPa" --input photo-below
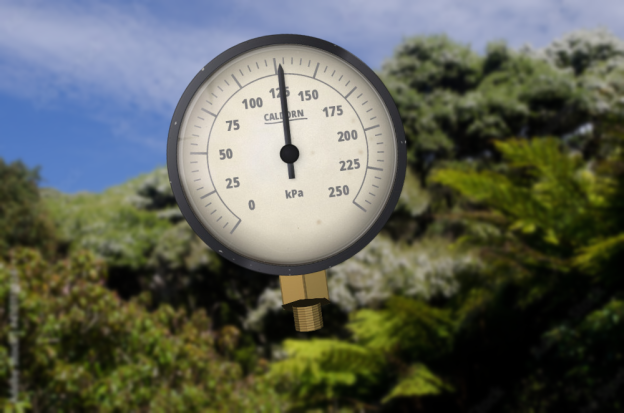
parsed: 127.5 kPa
